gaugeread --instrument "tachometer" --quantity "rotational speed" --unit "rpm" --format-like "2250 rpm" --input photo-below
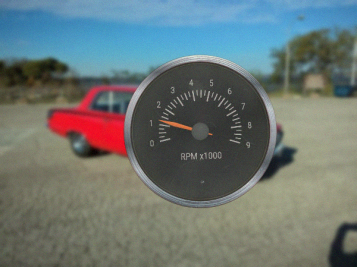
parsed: 1250 rpm
